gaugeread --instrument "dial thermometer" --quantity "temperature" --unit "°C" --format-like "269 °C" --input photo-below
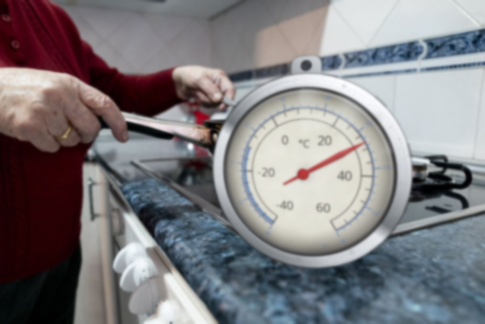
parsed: 30 °C
